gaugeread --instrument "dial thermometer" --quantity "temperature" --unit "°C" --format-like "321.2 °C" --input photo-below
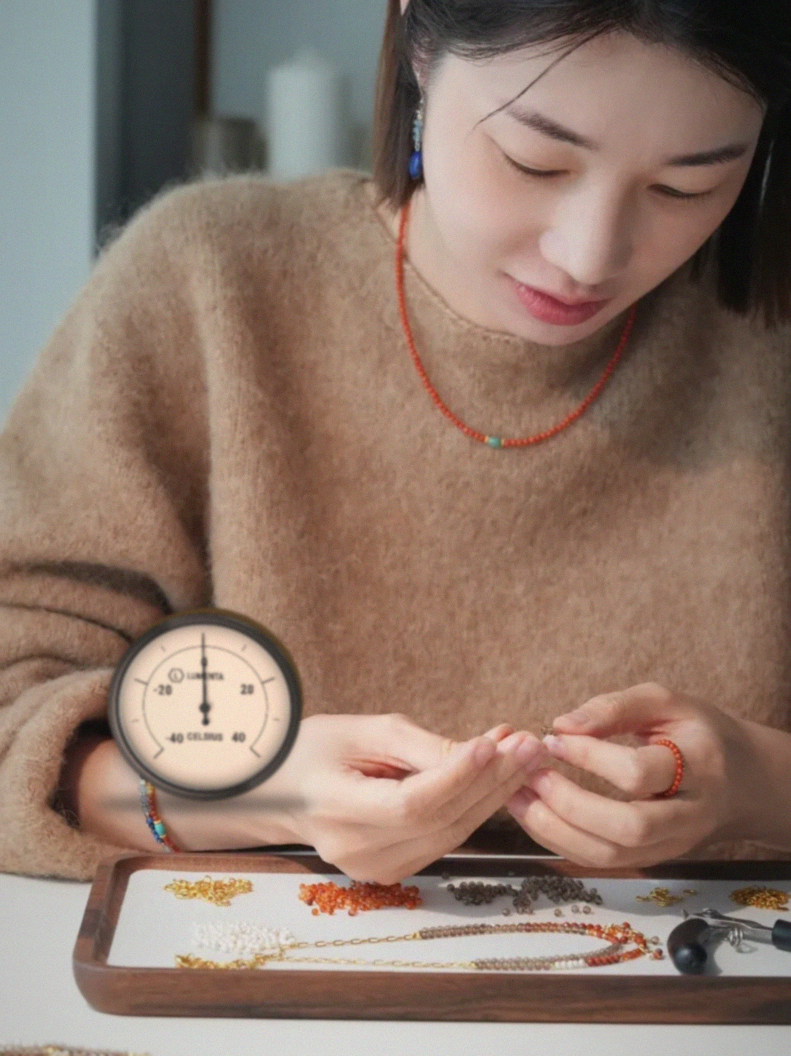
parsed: 0 °C
